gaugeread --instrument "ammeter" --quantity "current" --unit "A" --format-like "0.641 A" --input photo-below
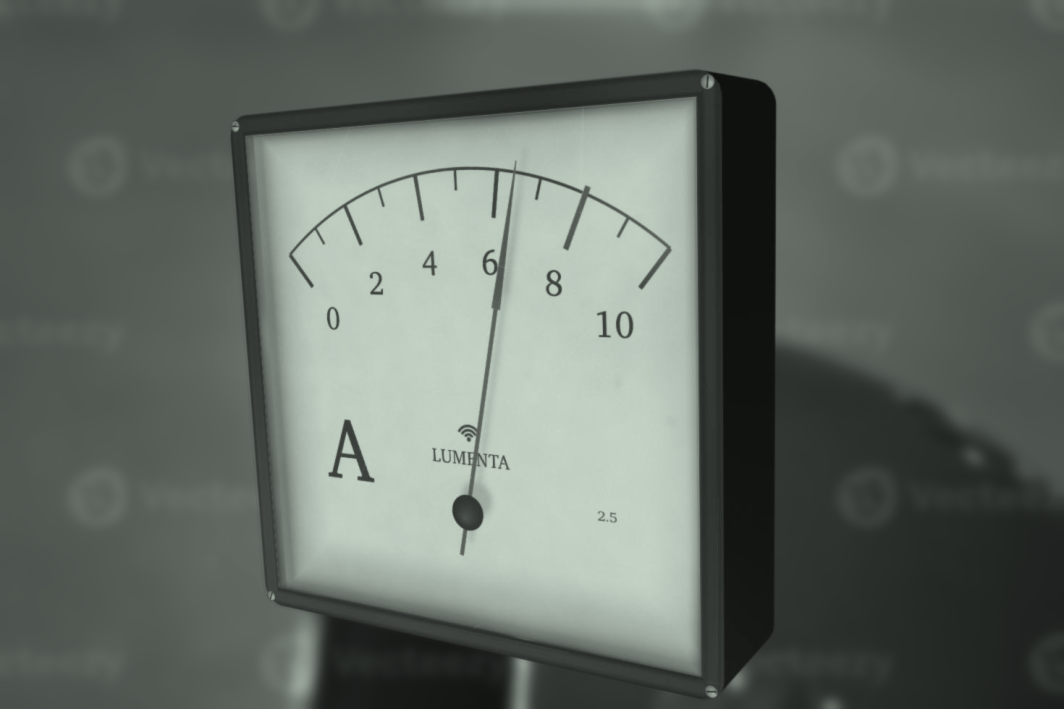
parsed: 6.5 A
